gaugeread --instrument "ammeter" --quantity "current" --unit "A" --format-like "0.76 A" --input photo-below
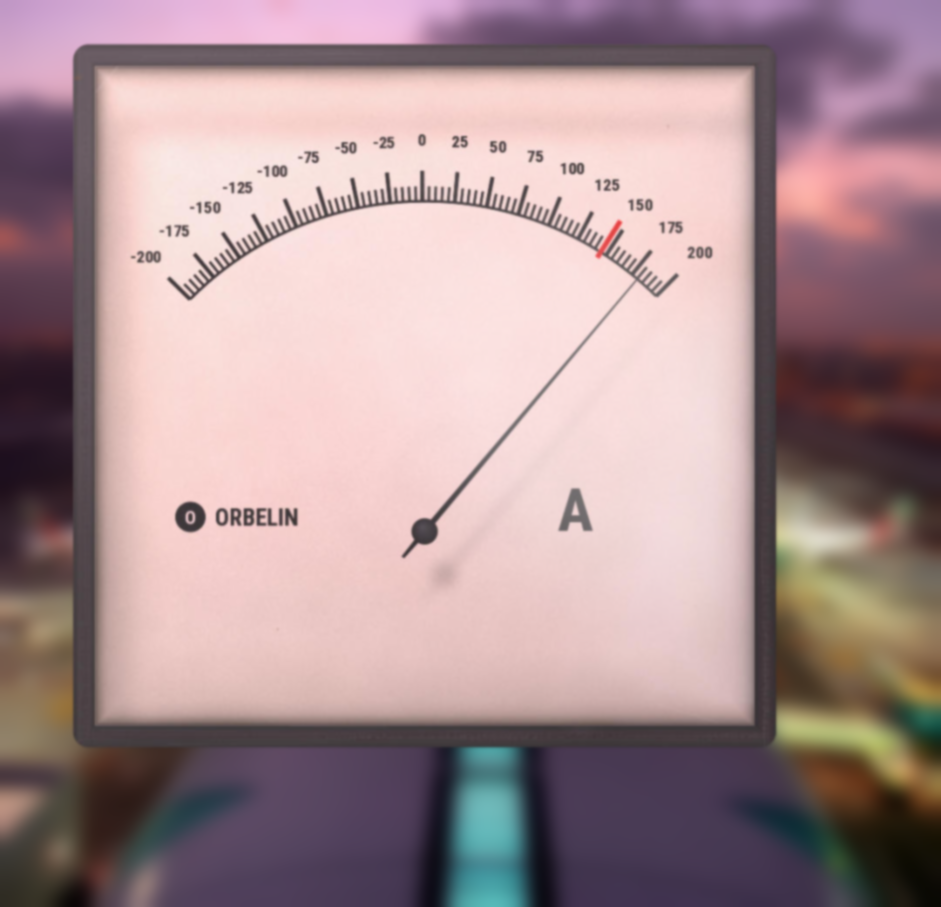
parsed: 180 A
